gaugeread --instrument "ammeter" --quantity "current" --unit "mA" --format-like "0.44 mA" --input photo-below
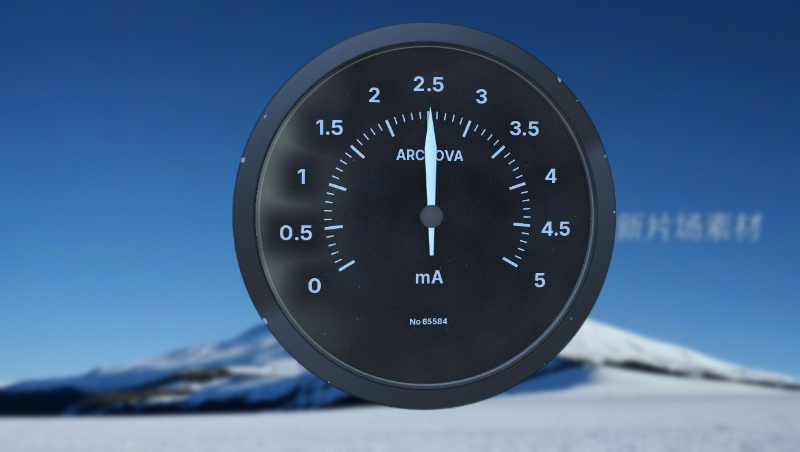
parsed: 2.5 mA
